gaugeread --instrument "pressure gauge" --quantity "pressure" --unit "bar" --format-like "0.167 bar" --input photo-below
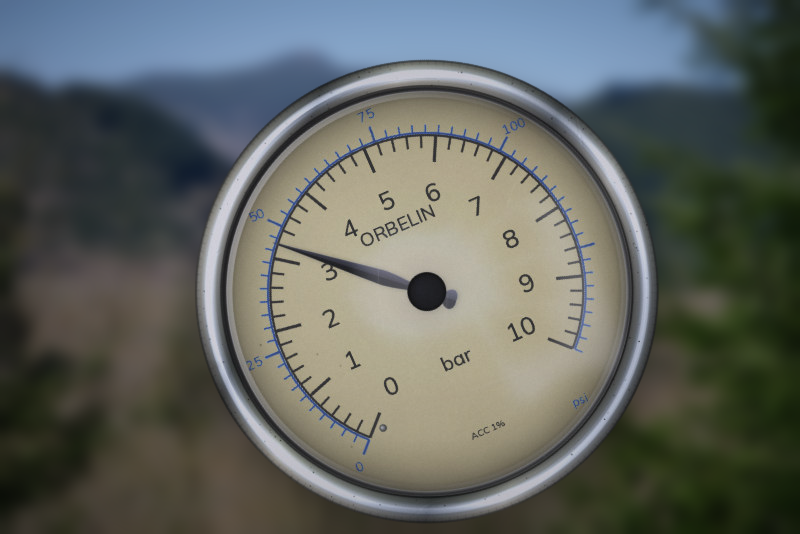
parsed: 3.2 bar
